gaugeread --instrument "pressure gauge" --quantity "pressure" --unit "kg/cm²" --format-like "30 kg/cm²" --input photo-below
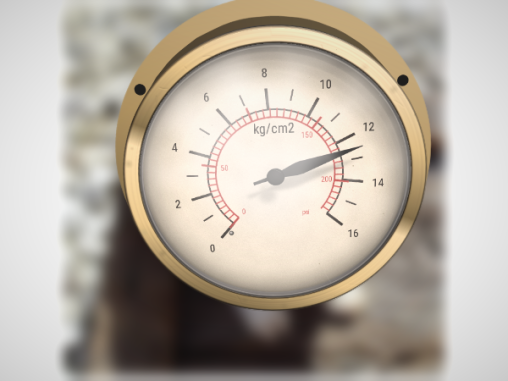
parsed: 12.5 kg/cm²
